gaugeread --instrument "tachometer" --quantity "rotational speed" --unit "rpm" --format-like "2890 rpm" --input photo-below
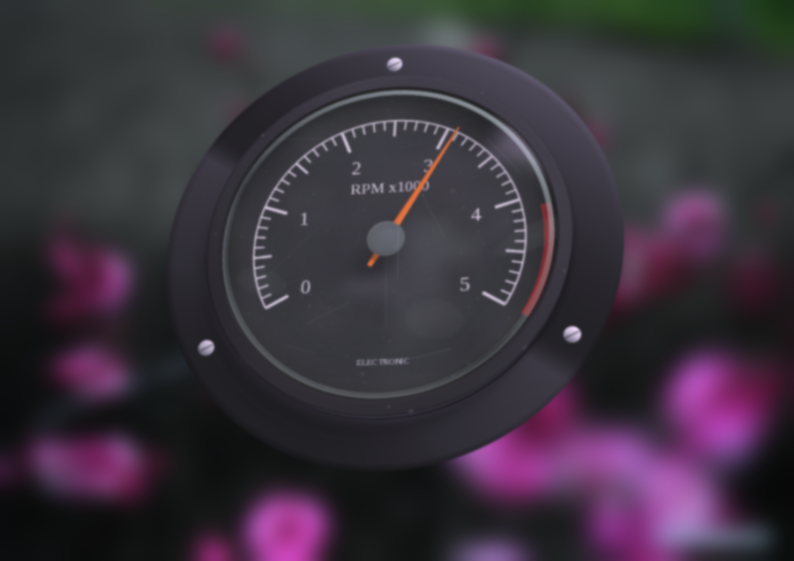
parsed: 3100 rpm
